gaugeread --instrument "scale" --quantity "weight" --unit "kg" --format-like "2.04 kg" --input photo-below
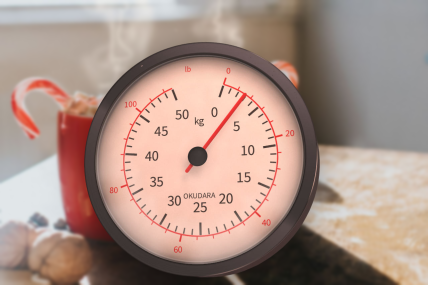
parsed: 3 kg
